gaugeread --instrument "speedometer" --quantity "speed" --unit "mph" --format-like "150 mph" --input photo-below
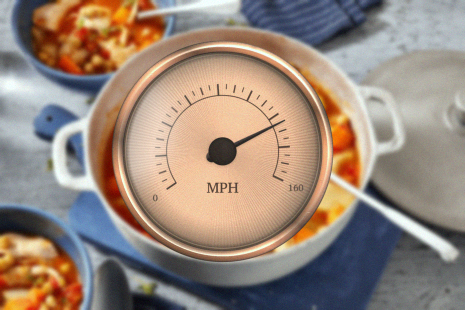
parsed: 125 mph
